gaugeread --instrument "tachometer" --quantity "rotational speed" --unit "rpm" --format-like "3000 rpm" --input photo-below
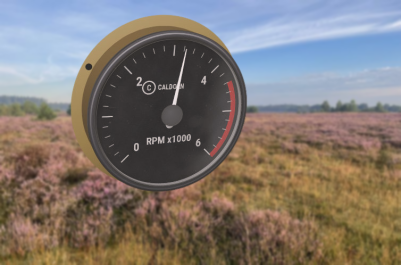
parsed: 3200 rpm
